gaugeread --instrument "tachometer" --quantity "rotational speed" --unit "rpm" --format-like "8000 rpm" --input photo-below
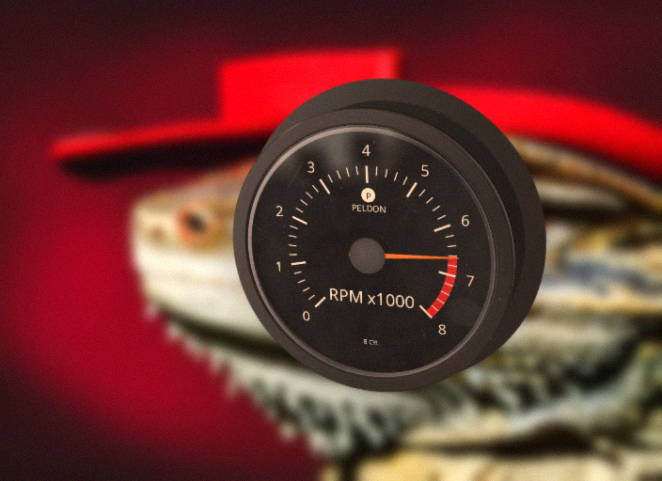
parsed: 6600 rpm
